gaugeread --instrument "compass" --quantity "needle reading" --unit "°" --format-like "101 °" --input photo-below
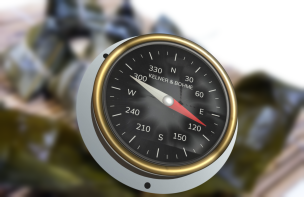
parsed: 110 °
